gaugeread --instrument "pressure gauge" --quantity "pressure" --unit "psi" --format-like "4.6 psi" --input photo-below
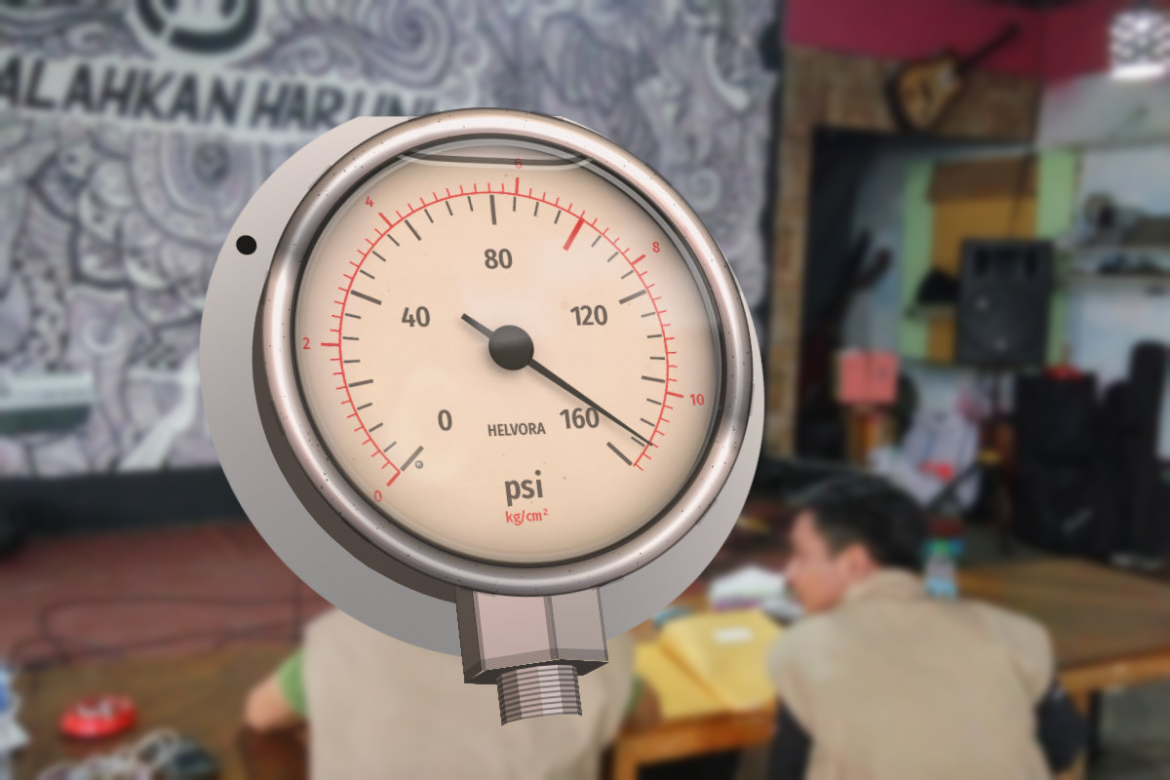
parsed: 155 psi
